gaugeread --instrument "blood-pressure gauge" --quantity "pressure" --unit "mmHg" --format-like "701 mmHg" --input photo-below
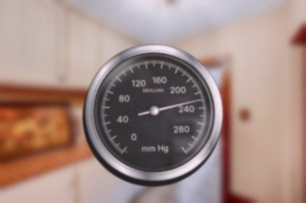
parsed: 230 mmHg
